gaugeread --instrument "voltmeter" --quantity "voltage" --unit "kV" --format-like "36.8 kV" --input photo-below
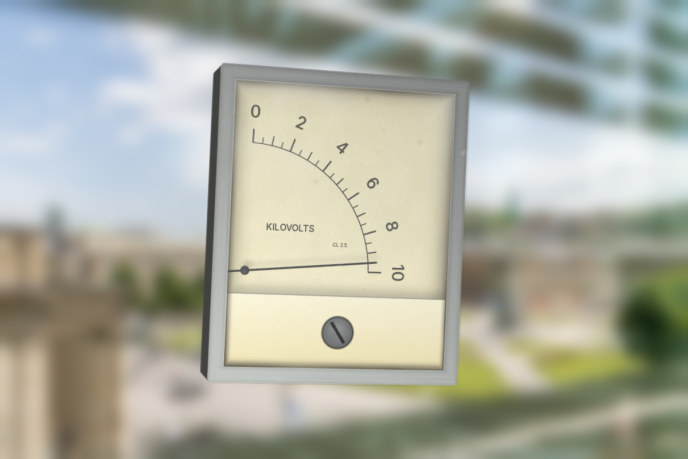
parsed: 9.5 kV
